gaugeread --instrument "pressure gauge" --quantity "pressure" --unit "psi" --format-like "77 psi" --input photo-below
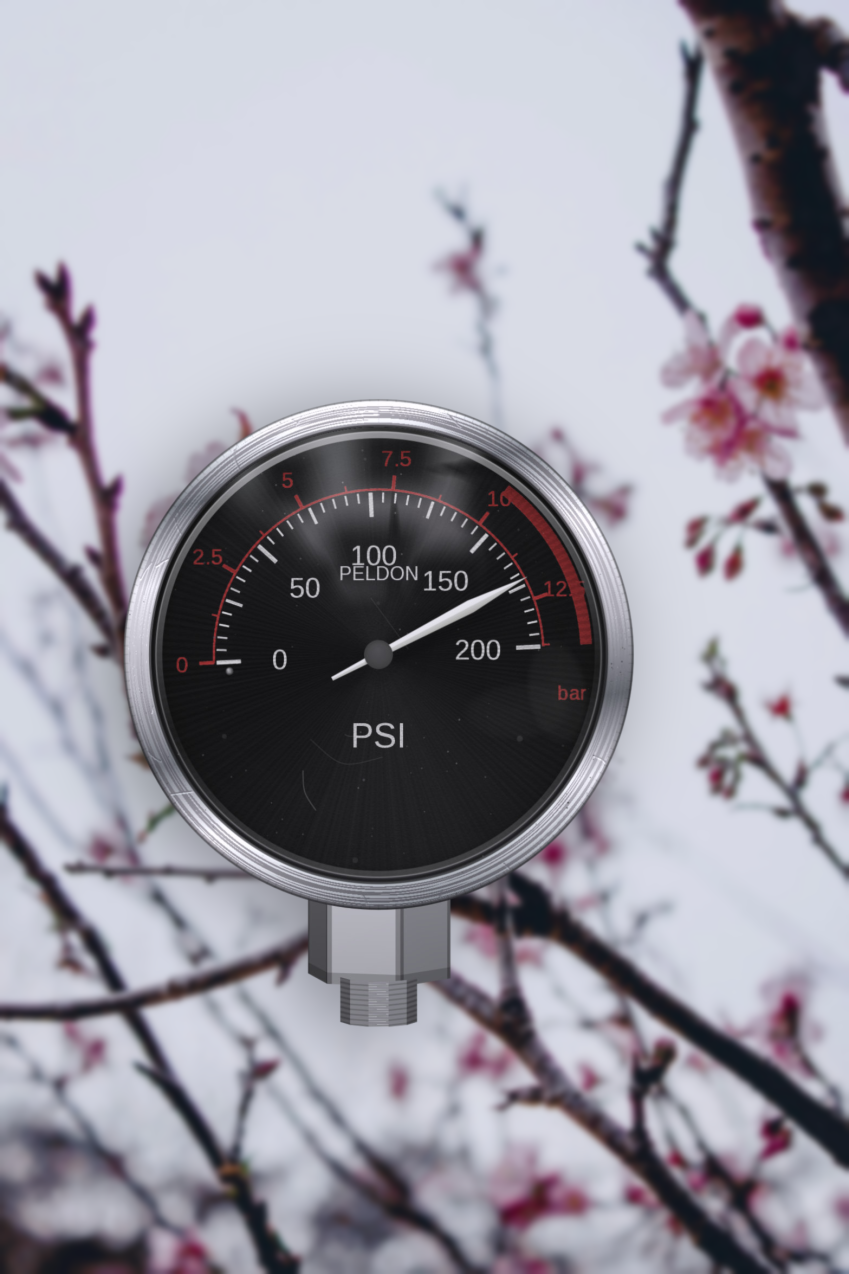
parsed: 172.5 psi
